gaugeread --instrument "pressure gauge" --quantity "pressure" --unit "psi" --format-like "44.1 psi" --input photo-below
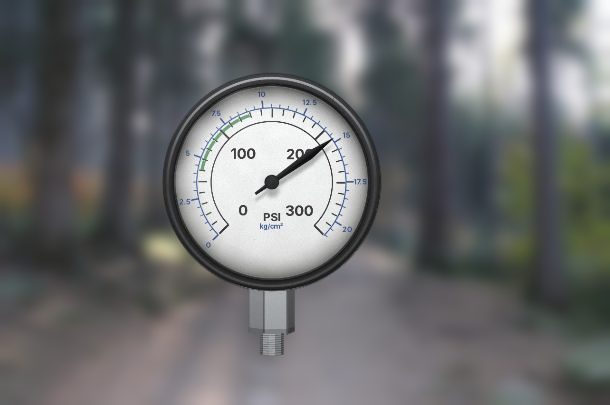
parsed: 210 psi
